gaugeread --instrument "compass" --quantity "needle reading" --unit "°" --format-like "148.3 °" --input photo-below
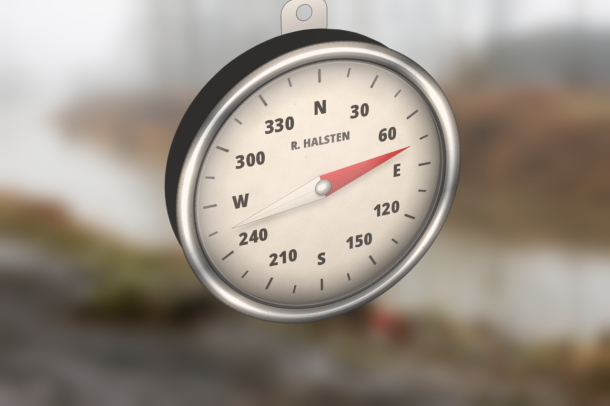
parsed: 75 °
